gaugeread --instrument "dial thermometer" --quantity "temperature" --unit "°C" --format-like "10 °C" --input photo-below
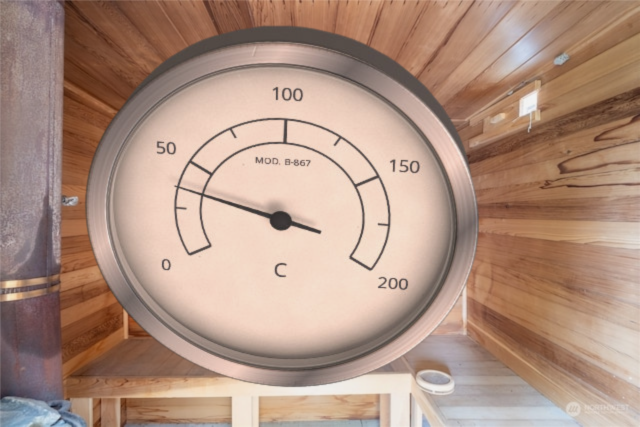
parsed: 37.5 °C
